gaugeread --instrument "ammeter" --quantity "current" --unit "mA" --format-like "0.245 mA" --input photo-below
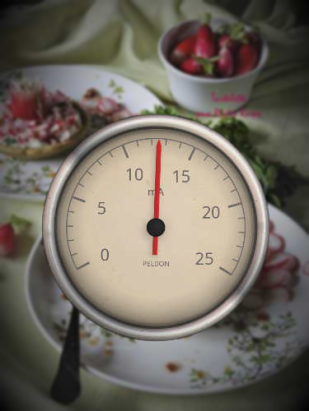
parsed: 12.5 mA
